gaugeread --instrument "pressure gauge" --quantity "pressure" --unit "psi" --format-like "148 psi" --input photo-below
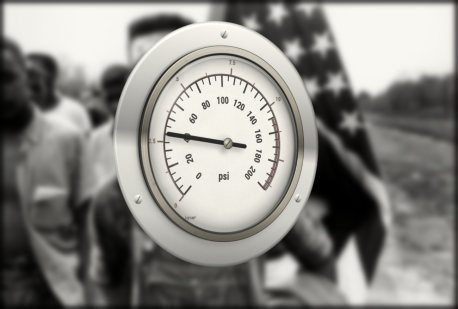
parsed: 40 psi
